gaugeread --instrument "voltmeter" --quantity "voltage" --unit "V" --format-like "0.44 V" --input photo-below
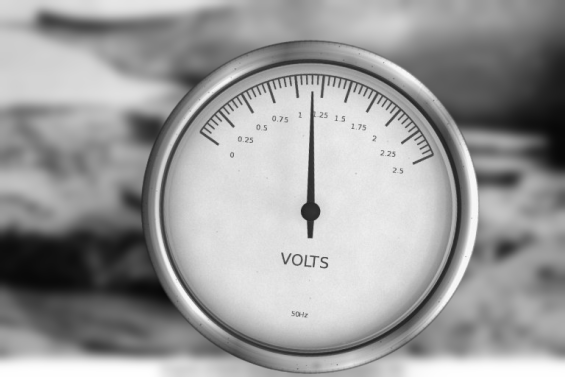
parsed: 1.15 V
